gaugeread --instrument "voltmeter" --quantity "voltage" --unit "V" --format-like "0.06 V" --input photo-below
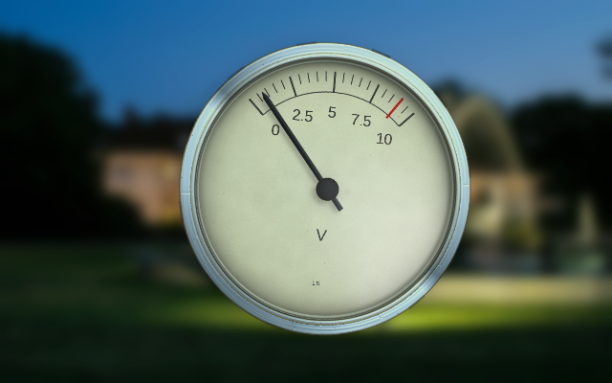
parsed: 0.75 V
